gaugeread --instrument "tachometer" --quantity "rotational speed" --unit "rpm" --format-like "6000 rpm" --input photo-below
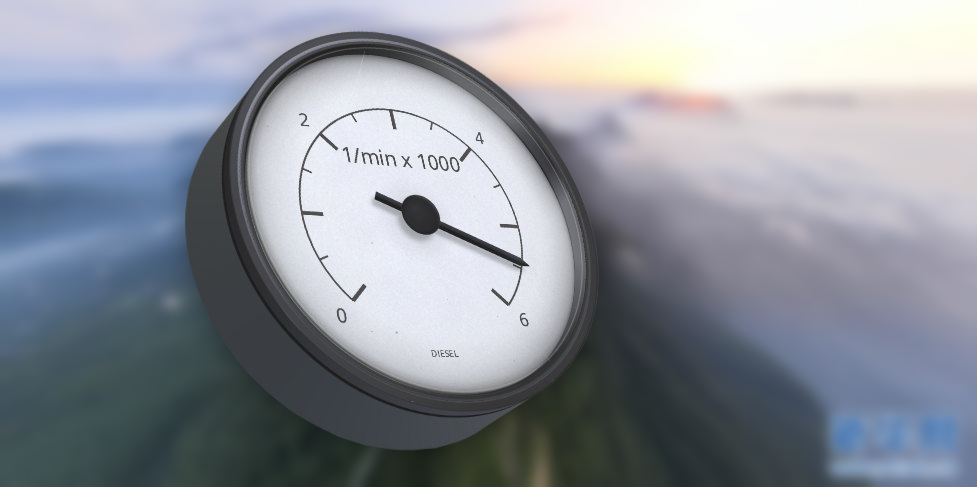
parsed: 5500 rpm
